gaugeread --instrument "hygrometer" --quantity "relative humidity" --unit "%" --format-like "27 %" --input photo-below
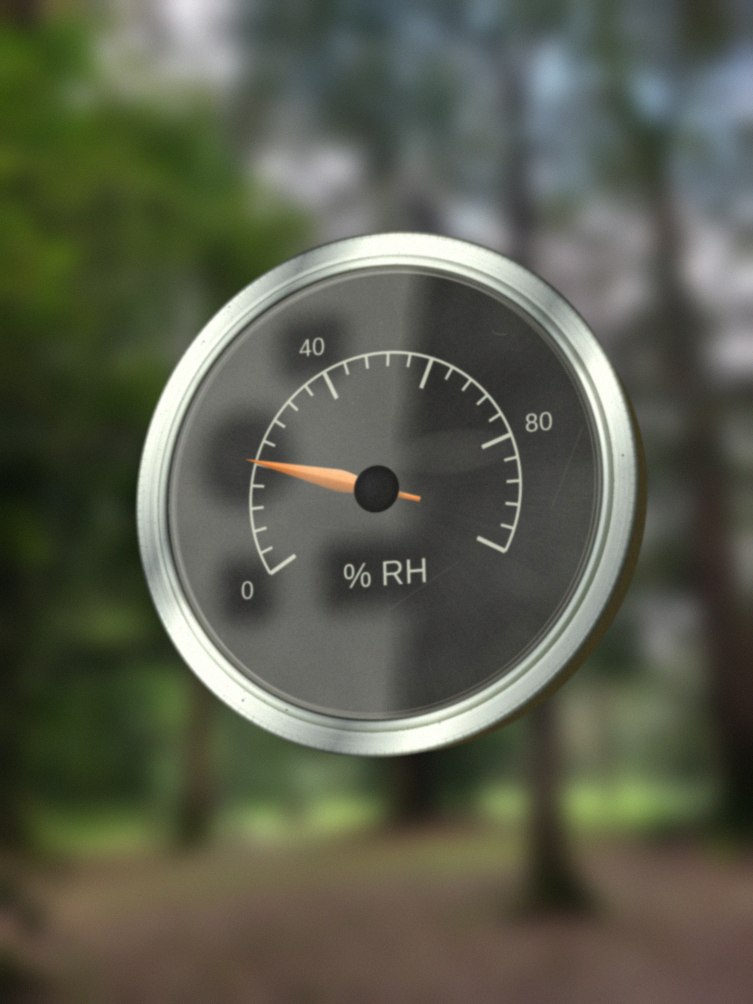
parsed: 20 %
